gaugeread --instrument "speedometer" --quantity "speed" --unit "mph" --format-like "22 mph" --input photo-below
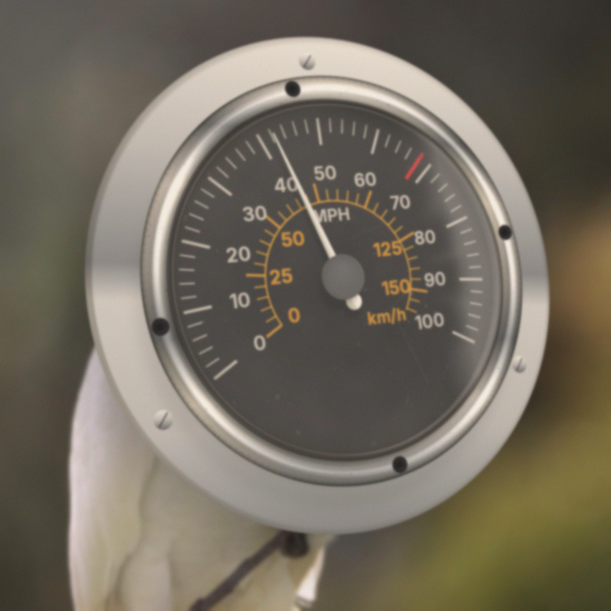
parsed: 42 mph
